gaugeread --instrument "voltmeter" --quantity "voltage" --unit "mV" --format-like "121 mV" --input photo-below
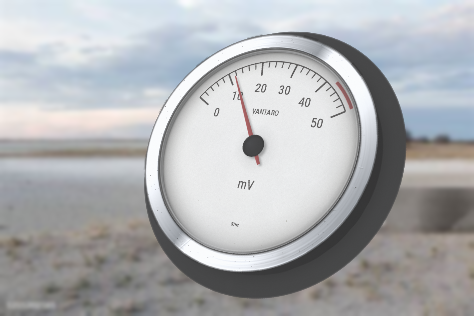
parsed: 12 mV
